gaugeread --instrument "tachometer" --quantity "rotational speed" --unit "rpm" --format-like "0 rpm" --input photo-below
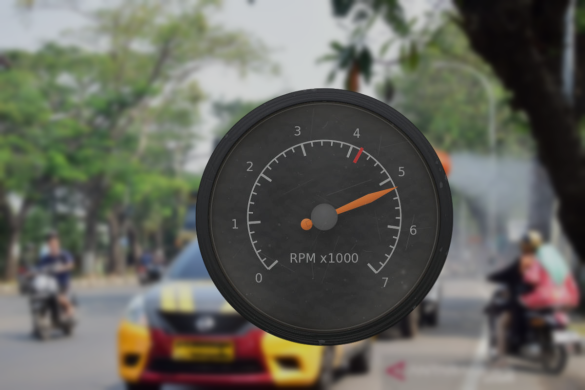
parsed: 5200 rpm
